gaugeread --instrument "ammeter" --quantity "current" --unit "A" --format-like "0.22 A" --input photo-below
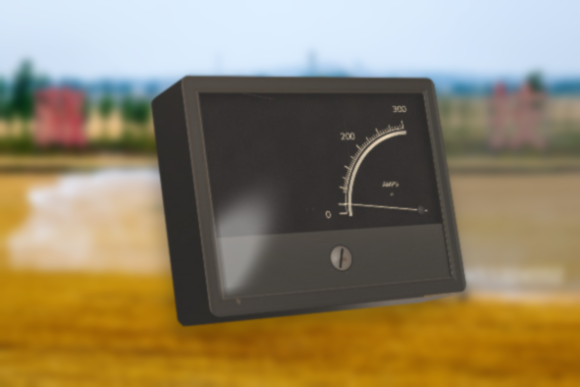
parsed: 50 A
